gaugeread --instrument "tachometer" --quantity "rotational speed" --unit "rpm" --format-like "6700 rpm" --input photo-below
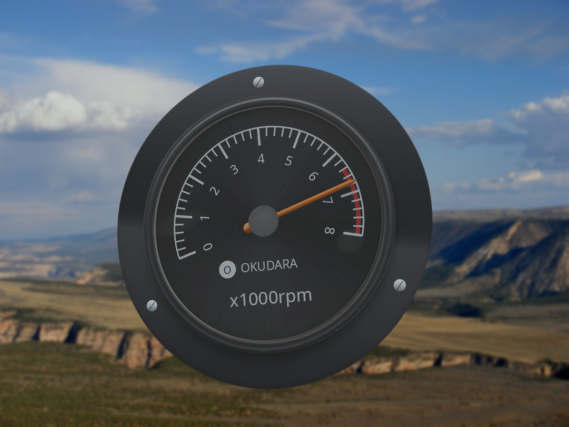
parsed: 6800 rpm
